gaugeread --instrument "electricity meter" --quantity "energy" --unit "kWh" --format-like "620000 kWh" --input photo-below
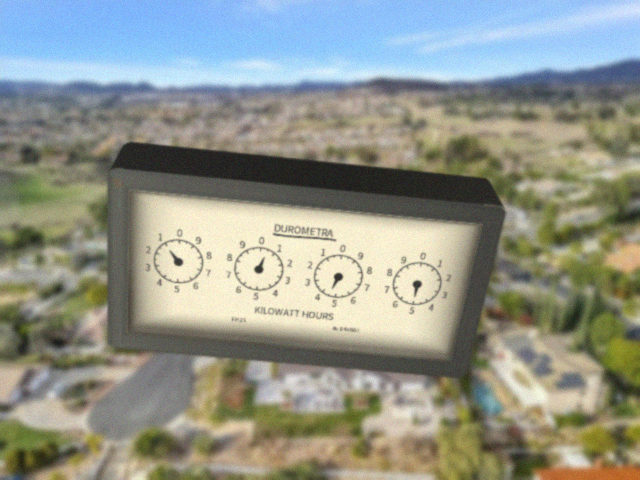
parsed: 1045 kWh
